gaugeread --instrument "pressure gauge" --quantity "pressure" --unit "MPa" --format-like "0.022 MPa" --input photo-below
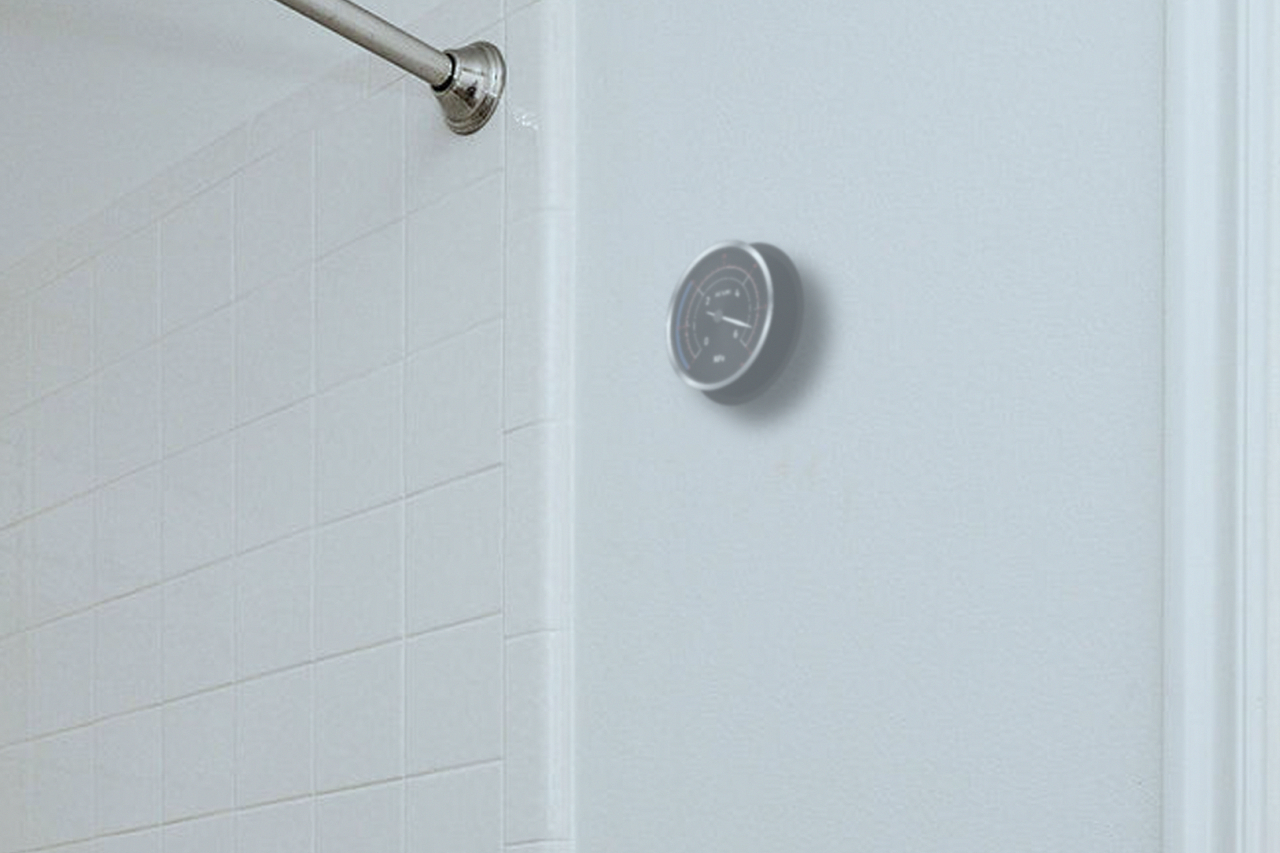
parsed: 5.5 MPa
